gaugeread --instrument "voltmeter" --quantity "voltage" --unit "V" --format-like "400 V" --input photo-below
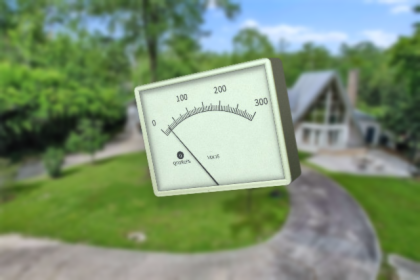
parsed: 25 V
